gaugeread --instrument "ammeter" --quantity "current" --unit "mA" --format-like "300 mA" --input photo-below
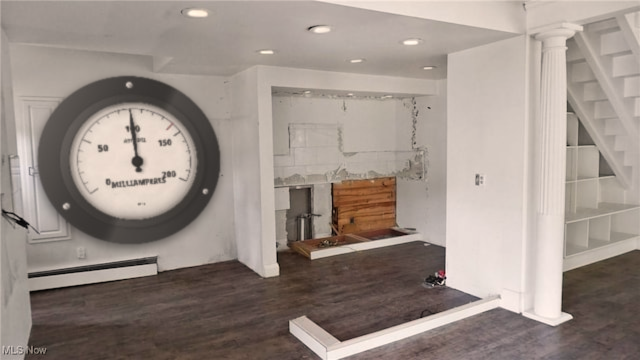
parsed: 100 mA
